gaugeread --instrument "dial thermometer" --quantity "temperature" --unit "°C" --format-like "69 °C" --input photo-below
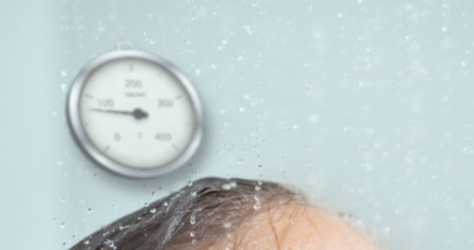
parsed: 75 °C
